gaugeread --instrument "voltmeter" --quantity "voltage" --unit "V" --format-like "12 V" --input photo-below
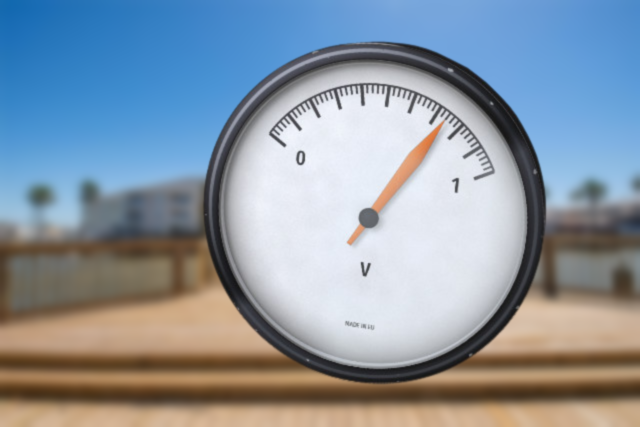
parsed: 0.74 V
